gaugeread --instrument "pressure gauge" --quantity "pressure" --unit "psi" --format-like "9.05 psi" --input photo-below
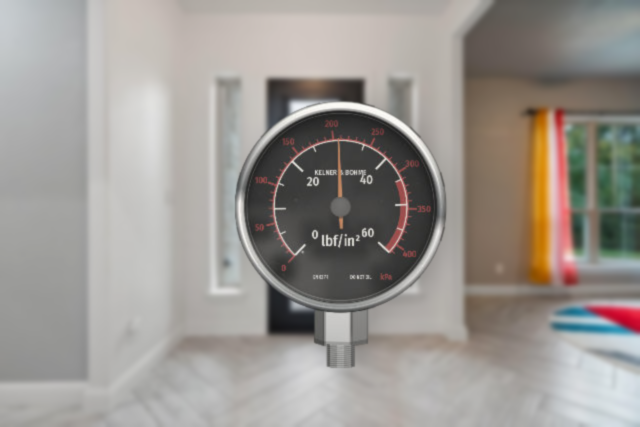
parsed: 30 psi
